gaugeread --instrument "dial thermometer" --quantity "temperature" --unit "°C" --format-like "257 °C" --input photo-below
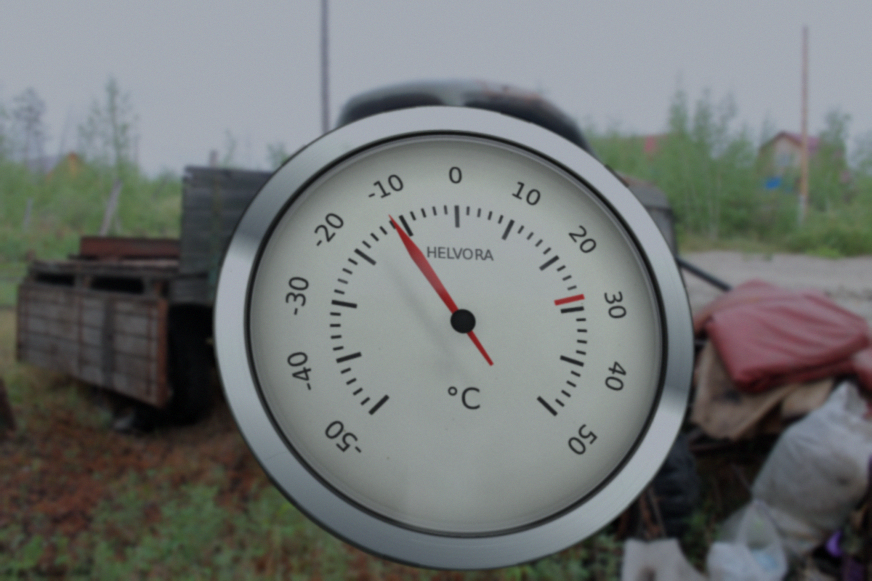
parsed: -12 °C
